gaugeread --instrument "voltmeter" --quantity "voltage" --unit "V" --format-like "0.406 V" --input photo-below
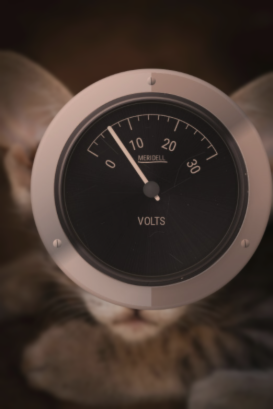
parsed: 6 V
